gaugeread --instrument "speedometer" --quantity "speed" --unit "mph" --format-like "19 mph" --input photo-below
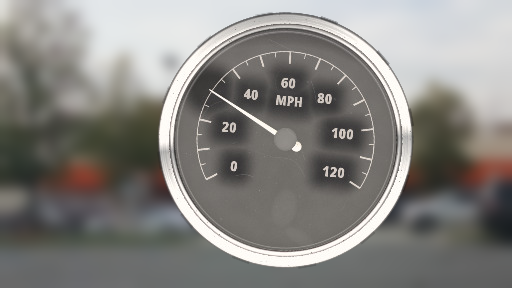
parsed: 30 mph
